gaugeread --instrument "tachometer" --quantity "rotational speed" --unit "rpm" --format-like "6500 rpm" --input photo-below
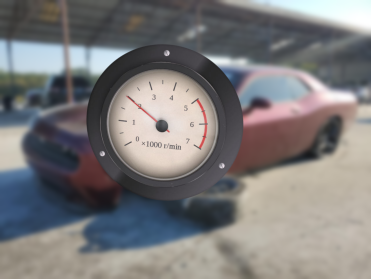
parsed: 2000 rpm
